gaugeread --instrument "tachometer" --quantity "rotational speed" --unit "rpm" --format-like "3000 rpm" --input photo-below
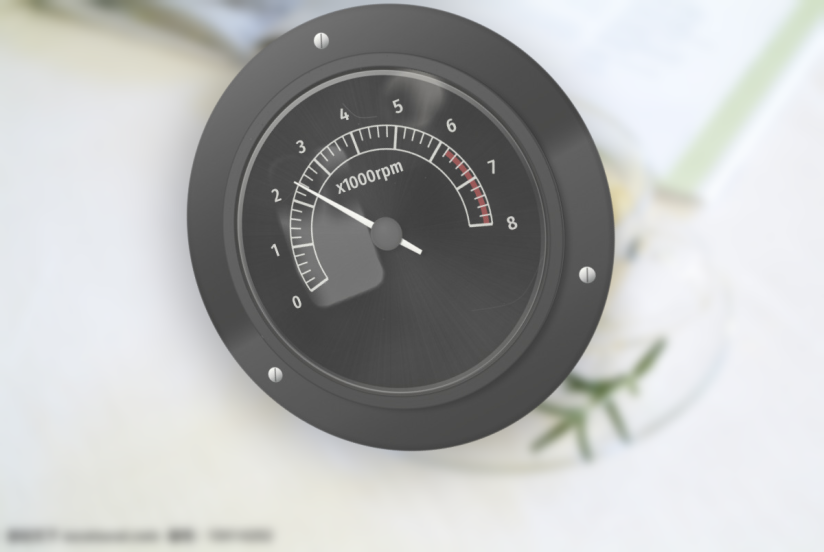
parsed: 2400 rpm
